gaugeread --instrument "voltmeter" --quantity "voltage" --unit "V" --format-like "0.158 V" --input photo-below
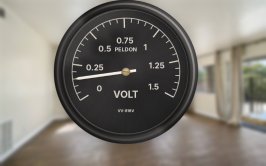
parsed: 0.15 V
